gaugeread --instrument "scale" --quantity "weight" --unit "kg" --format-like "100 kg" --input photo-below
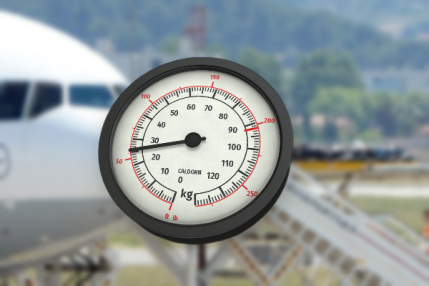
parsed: 25 kg
